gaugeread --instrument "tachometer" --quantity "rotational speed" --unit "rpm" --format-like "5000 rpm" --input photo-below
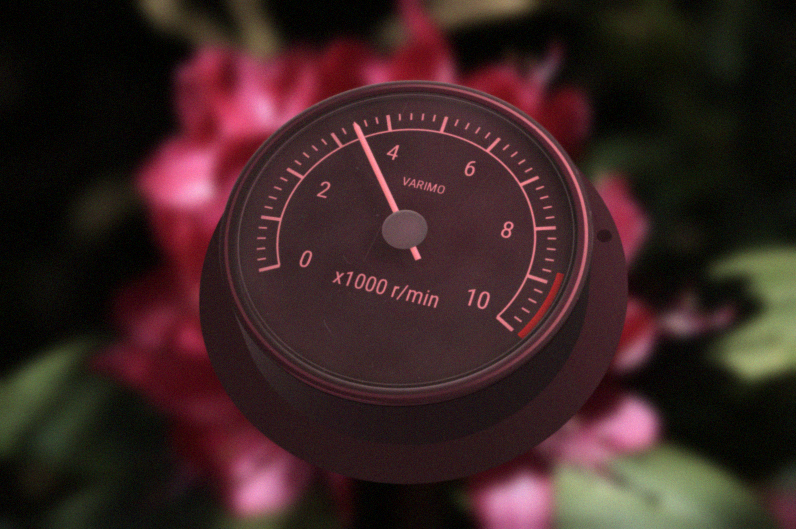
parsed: 3400 rpm
